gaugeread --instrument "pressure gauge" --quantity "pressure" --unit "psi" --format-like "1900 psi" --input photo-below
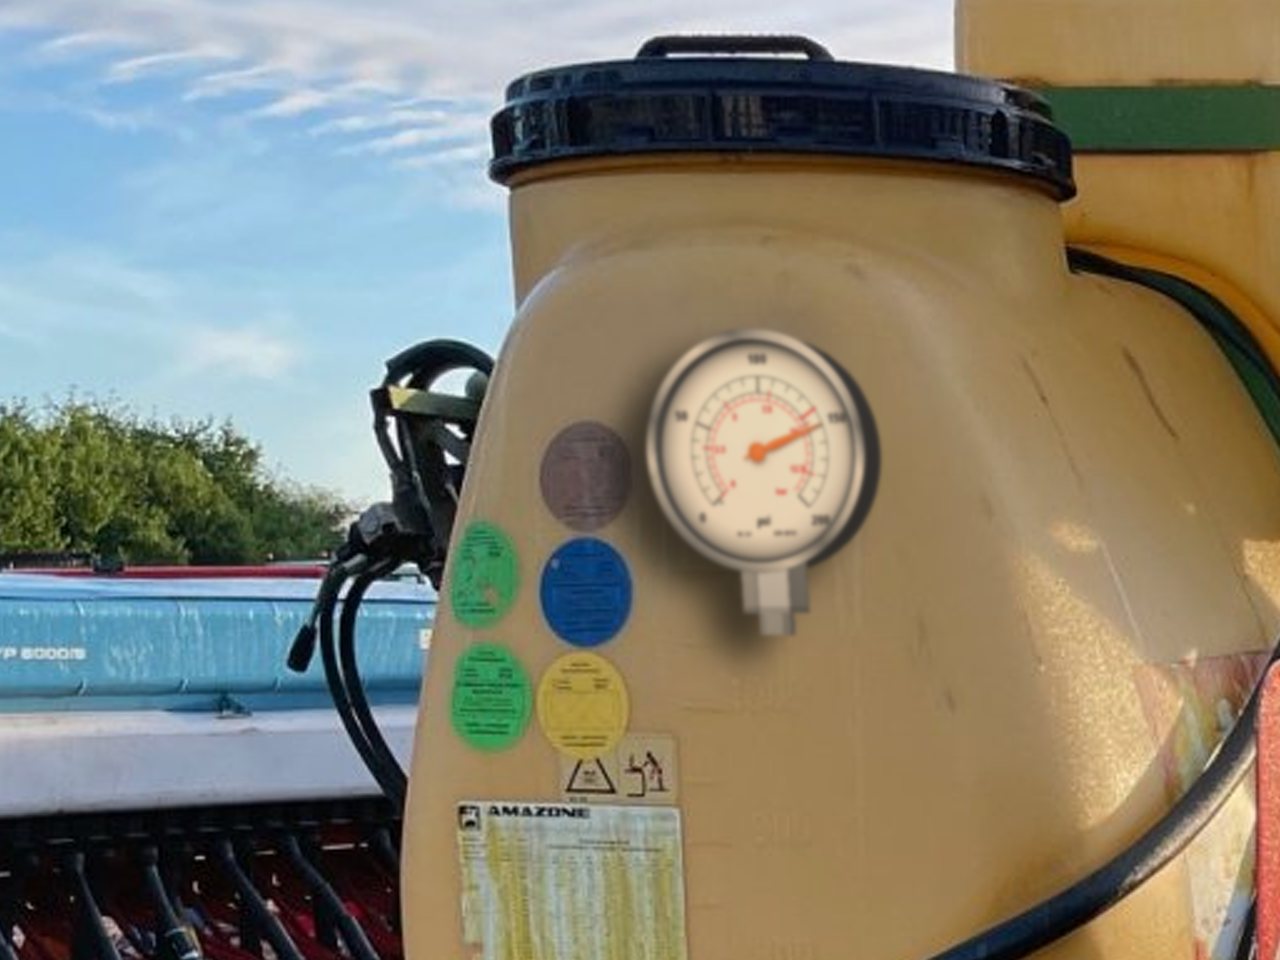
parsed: 150 psi
